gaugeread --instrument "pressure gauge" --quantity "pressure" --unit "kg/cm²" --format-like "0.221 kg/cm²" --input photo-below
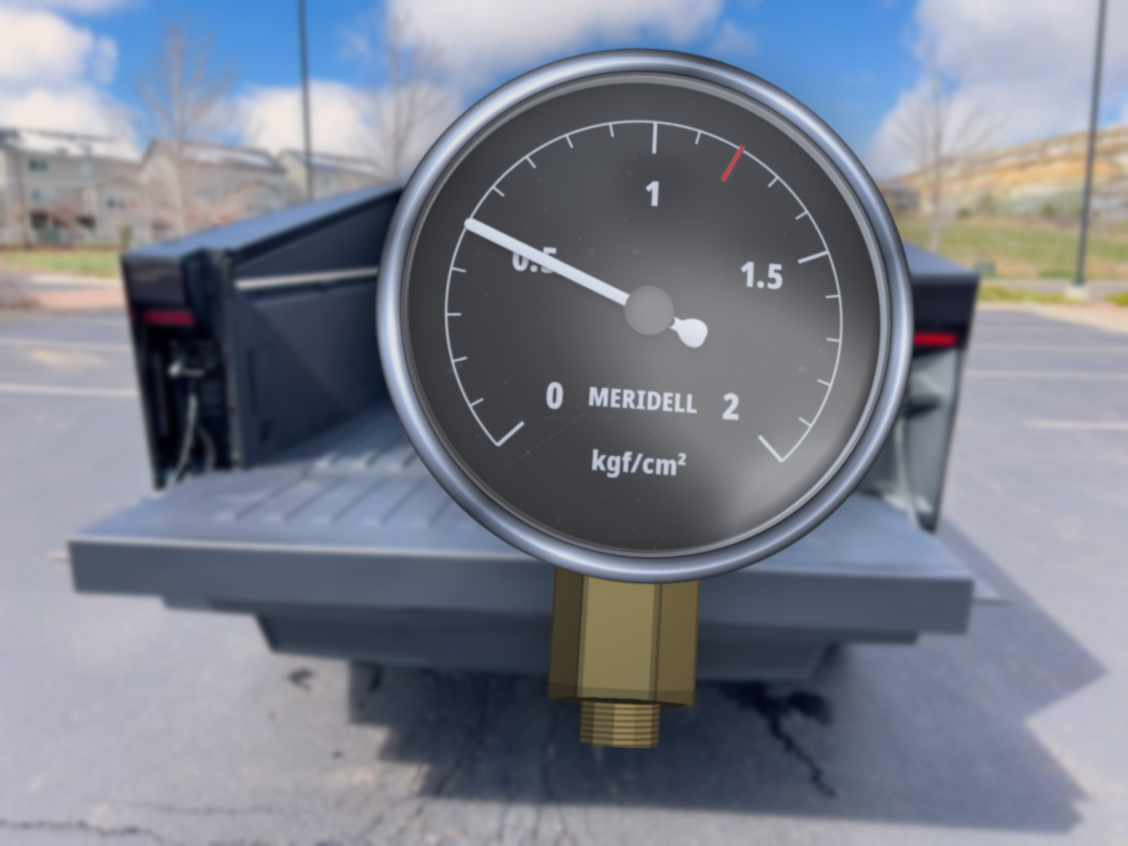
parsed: 0.5 kg/cm²
